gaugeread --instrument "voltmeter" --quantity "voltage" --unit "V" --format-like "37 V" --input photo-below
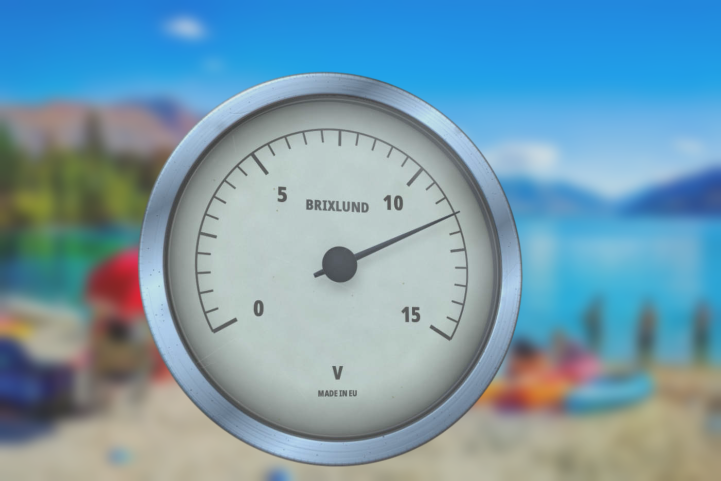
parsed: 11.5 V
